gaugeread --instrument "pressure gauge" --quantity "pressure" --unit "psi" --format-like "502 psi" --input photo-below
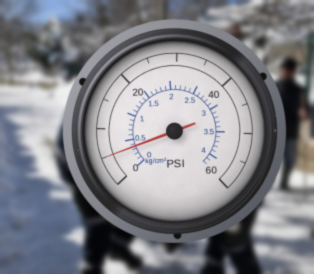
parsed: 5 psi
